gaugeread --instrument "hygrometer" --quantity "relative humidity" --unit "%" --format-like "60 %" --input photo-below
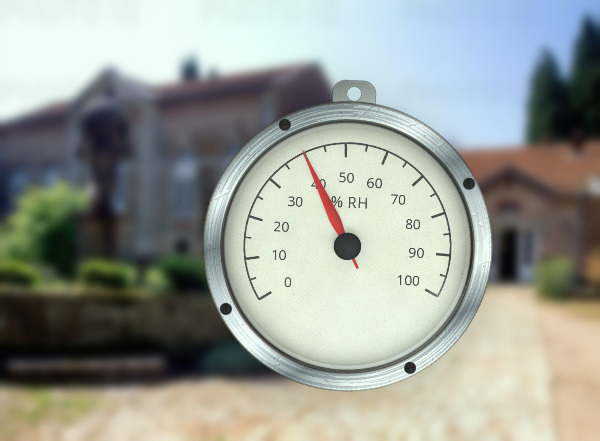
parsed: 40 %
